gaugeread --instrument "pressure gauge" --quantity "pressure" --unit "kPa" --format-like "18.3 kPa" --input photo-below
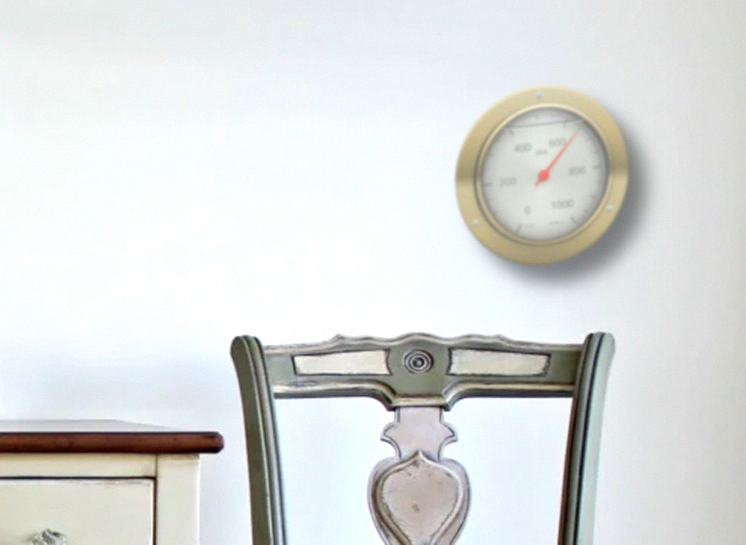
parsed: 650 kPa
